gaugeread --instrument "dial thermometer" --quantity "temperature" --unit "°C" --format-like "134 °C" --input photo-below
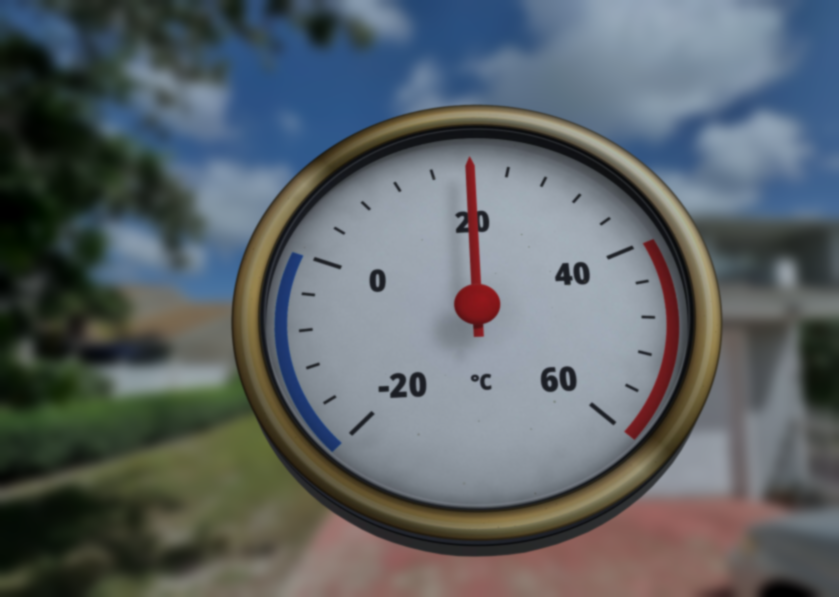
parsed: 20 °C
